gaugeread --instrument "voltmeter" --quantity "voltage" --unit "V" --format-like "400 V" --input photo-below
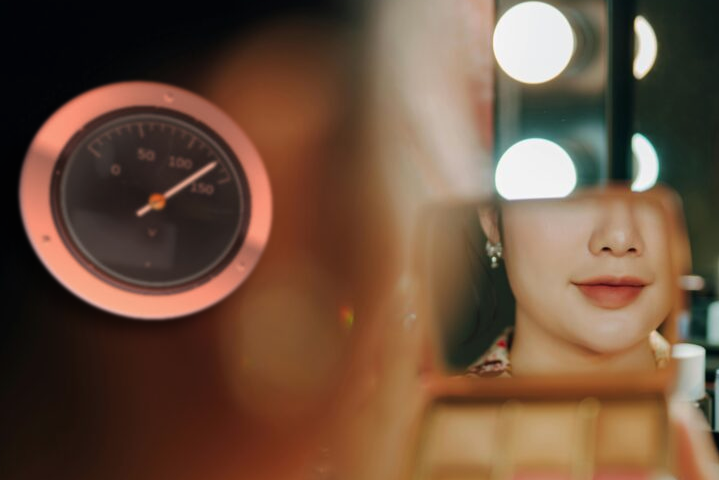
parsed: 130 V
